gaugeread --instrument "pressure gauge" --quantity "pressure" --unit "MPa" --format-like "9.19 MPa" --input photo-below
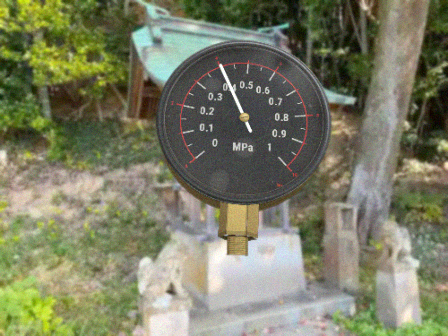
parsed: 0.4 MPa
